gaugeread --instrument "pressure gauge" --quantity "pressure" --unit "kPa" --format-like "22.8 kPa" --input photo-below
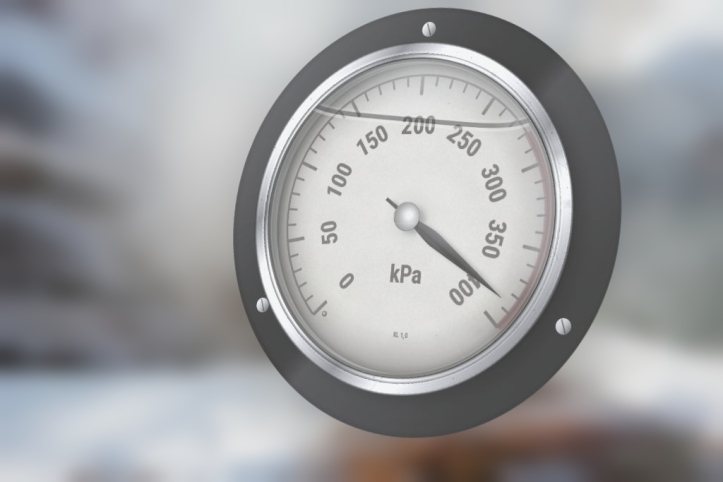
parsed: 385 kPa
